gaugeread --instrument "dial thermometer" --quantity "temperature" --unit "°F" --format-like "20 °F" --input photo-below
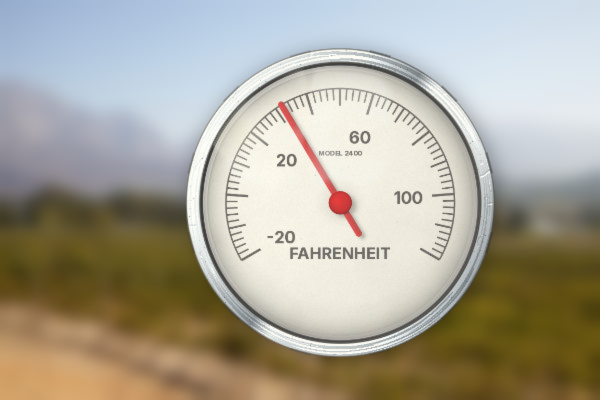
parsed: 32 °F
